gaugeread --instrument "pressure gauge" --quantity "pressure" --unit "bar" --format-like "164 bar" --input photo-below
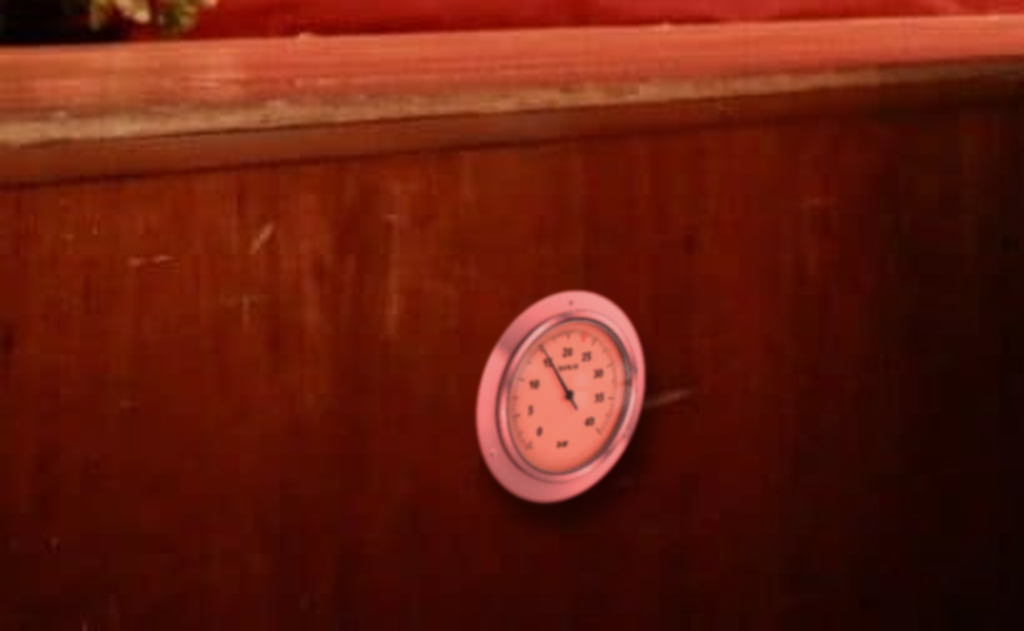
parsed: 15 bar
